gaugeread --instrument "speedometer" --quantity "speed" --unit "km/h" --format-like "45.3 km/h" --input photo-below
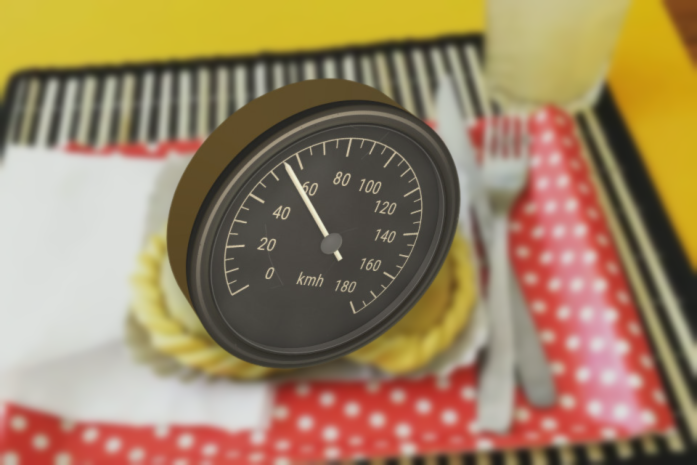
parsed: 55 km/h
